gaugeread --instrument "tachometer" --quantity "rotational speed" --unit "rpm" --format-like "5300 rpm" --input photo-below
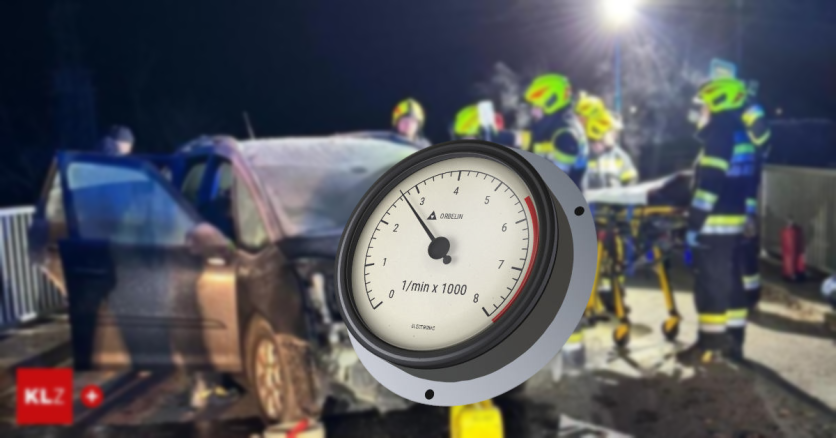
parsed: 2700 rpm
